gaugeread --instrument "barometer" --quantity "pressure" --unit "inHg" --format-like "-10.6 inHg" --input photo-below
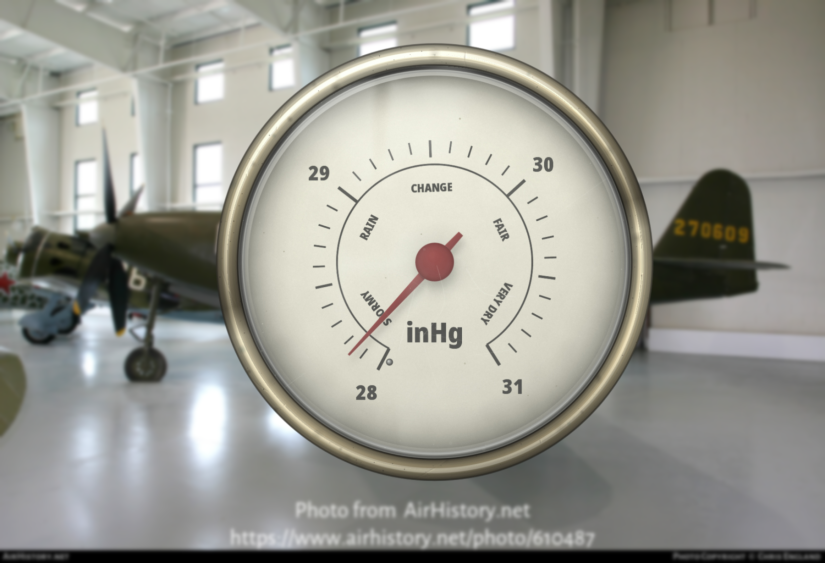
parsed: 28.15 inHg
